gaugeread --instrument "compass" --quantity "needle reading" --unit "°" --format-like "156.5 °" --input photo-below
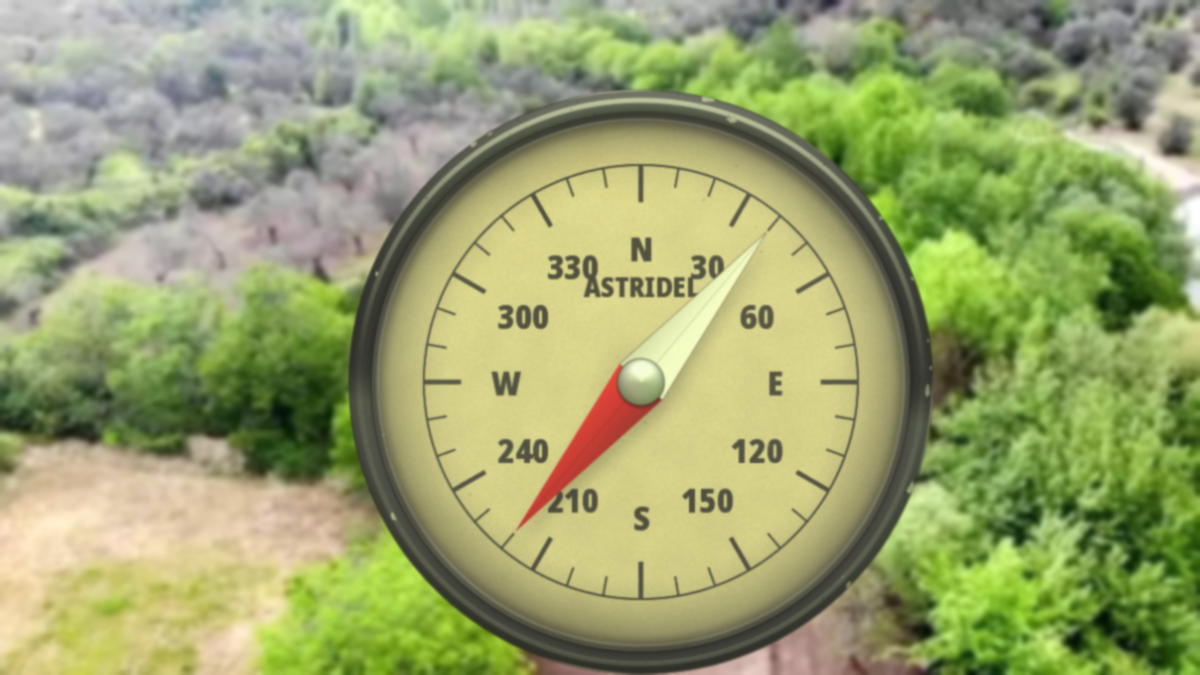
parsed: 220 °
